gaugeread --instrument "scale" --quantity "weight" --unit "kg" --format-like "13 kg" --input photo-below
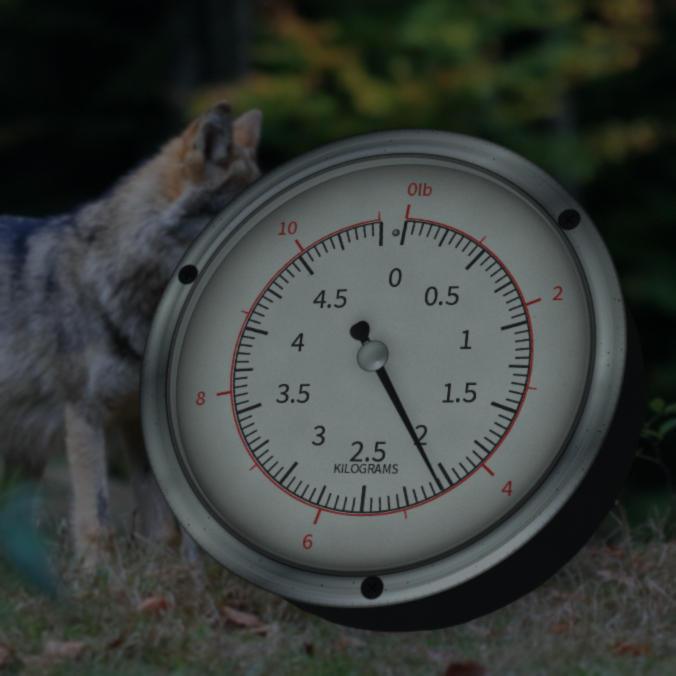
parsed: 2.05 kg
